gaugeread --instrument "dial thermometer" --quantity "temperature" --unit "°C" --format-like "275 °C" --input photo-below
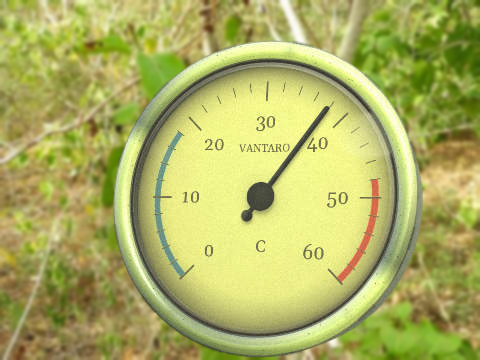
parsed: 38 °C
